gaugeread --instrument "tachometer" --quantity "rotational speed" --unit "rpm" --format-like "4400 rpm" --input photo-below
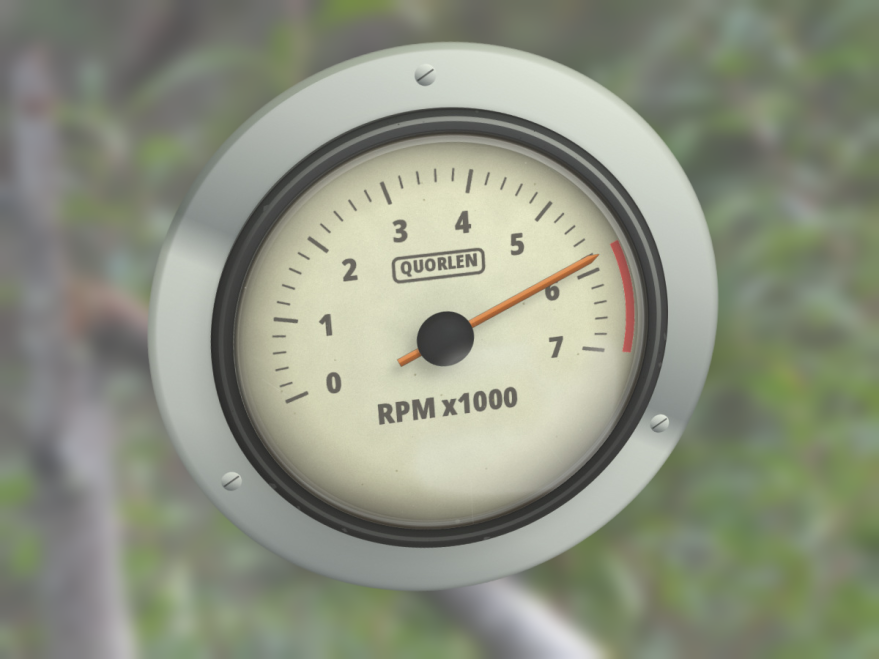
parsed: 5800 rpm
